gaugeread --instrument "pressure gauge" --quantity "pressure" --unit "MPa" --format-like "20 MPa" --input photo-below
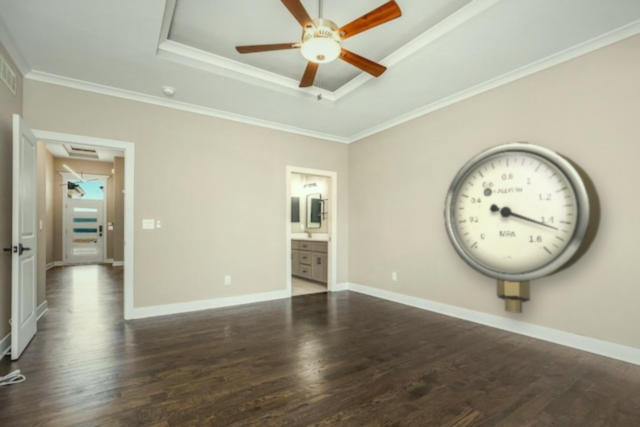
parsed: 1.45 MPa
